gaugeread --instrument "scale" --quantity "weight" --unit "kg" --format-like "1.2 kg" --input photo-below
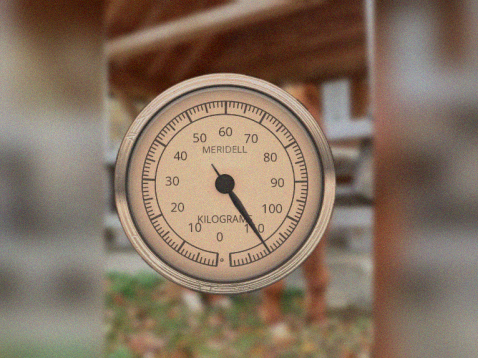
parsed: 110 kg
